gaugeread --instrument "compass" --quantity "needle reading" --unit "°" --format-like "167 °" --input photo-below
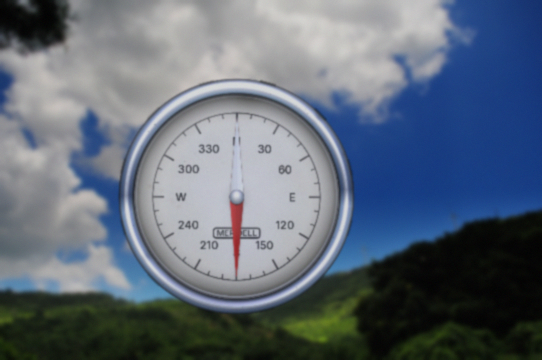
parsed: 180 °
